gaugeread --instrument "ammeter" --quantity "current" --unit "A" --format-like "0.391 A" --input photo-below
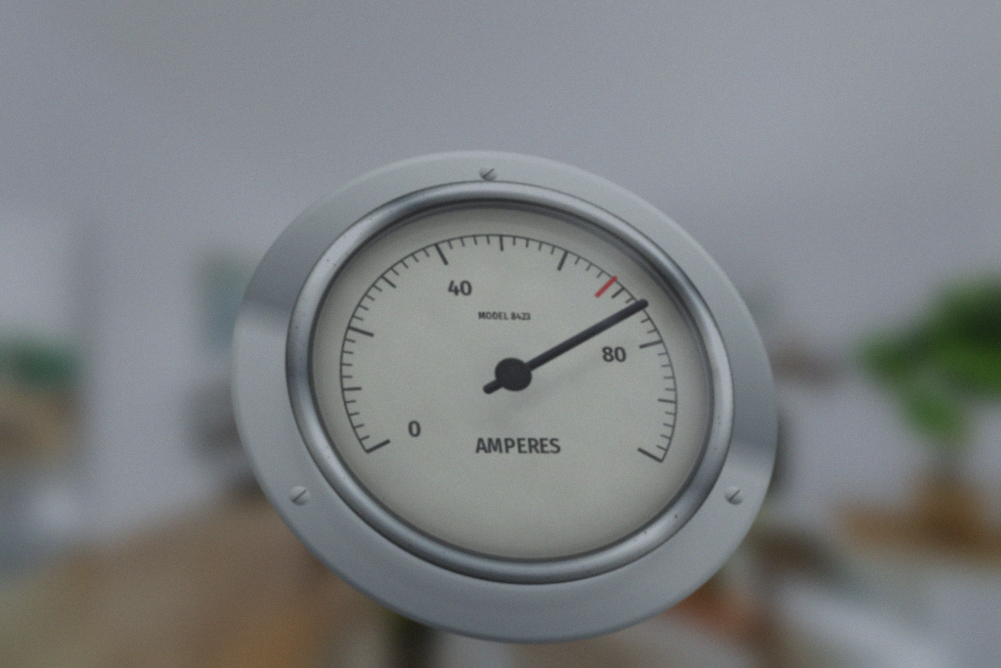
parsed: 74 A
